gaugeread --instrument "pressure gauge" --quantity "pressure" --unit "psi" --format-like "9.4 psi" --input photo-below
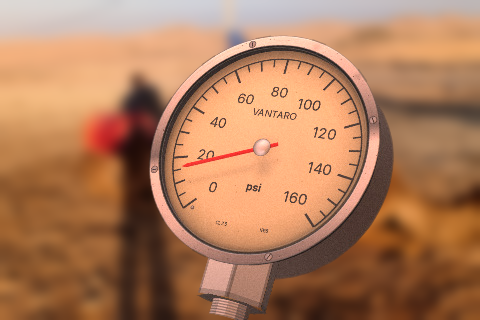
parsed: 15 psi
